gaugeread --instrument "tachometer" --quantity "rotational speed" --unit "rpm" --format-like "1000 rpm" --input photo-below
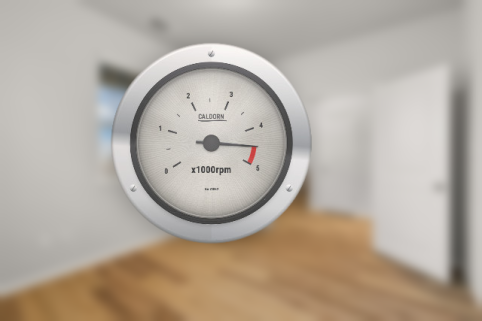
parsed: 4500 rpm
